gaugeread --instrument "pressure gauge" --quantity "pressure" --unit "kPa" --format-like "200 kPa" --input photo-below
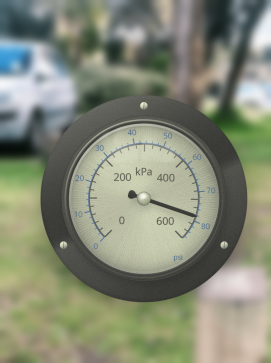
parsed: 540 kPa
